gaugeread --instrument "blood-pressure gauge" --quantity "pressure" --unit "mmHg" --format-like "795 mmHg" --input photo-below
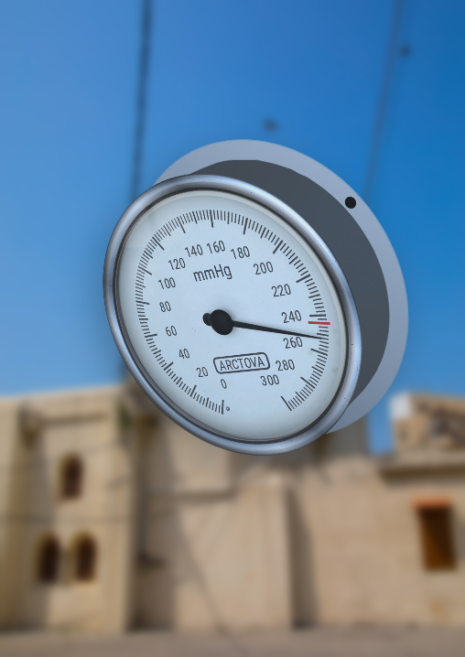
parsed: 250 mmHg
